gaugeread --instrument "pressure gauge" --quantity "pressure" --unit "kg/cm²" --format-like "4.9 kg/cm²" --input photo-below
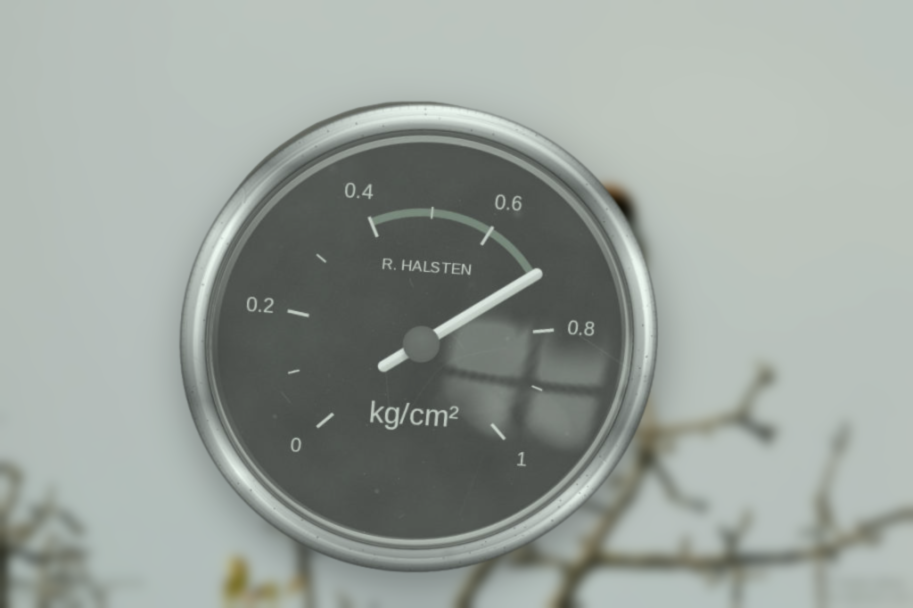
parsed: 0.7 kg/cm²
